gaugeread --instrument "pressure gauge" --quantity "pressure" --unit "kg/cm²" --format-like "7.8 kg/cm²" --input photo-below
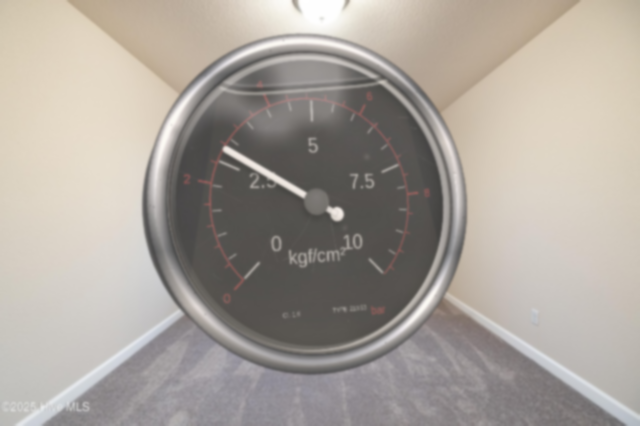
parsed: 2.75 kg/cm²
